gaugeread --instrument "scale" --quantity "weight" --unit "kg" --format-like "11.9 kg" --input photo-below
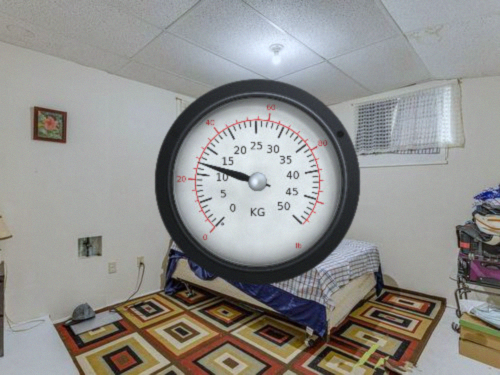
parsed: 12 kg
